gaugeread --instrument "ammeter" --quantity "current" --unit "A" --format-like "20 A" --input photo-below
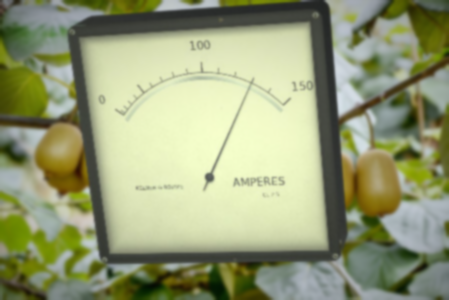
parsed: 130 A
